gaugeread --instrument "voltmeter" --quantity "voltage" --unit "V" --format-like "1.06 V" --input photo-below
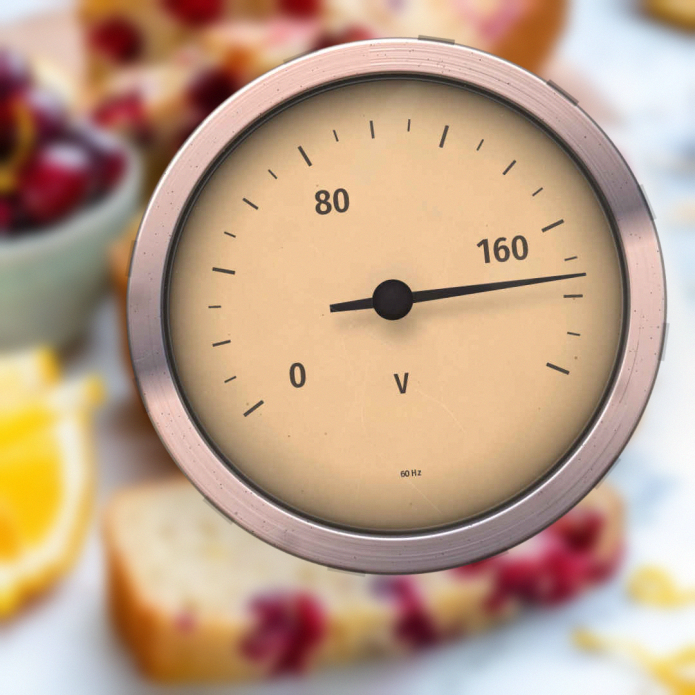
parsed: 175 V
